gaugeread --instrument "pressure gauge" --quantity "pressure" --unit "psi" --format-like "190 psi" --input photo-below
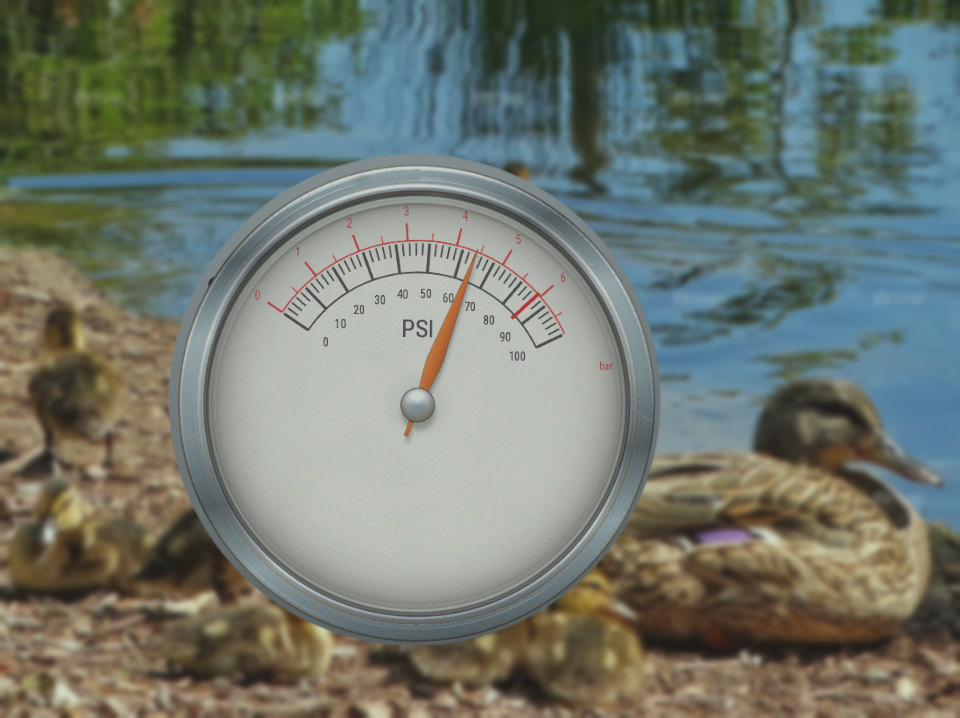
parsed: 64 psi
